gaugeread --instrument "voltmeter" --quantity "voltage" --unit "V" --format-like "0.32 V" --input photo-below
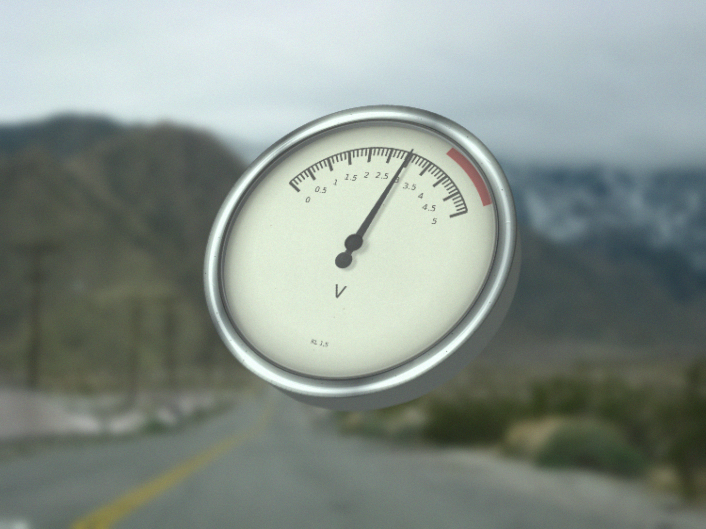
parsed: 3 V
